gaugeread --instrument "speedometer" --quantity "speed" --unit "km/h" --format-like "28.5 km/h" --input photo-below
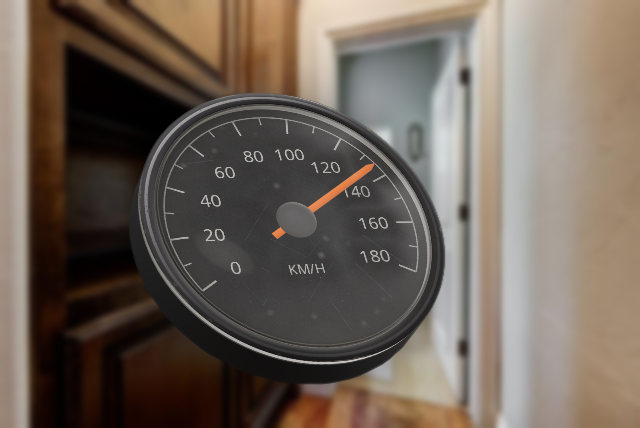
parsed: 135 km/h
